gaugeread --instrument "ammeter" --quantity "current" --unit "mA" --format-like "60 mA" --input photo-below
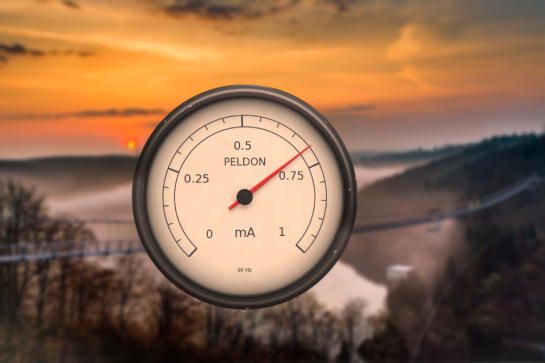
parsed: 0.7 mA
